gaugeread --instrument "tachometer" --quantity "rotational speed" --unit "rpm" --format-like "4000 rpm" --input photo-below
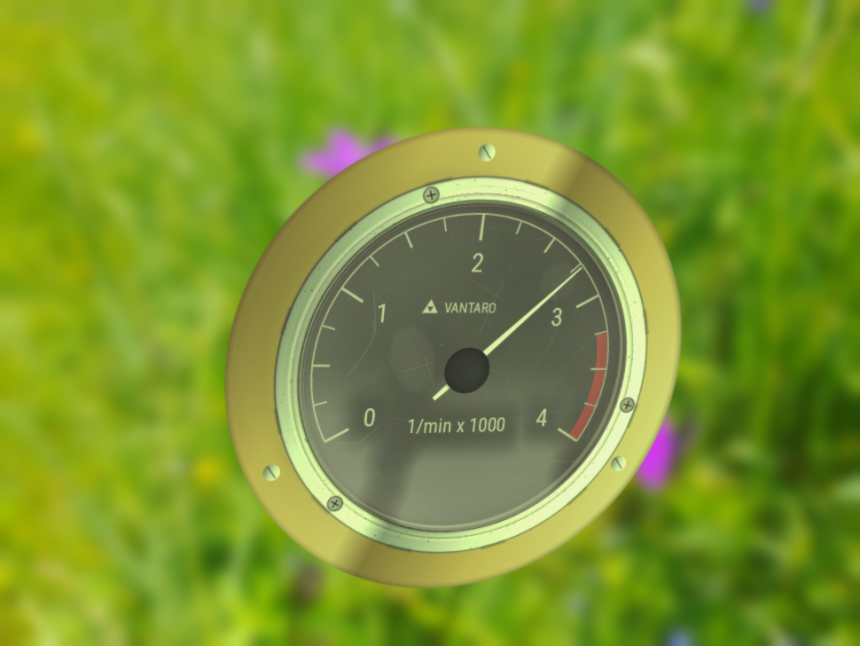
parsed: 2750 rpm
